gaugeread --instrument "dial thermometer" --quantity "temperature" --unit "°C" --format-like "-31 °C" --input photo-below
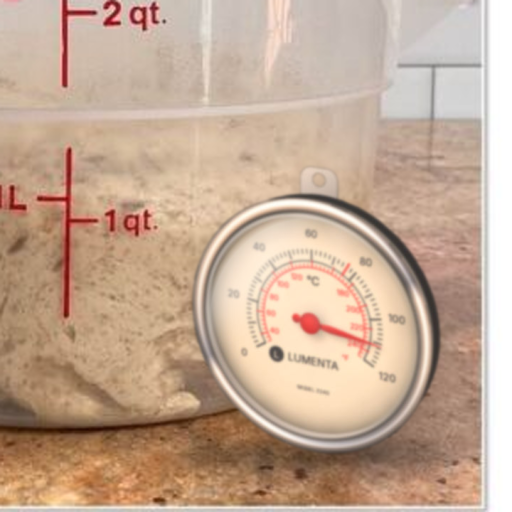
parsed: 110 °C
